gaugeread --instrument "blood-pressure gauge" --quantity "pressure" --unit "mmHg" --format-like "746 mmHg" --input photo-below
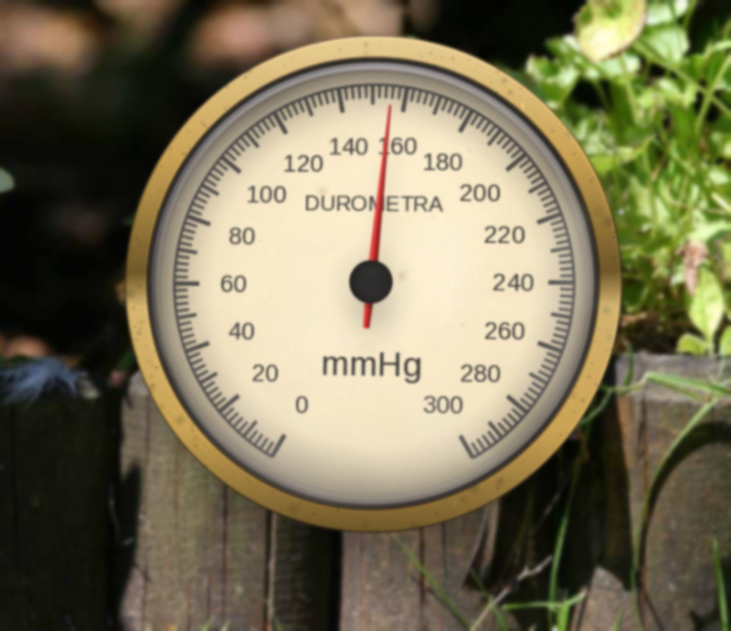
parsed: 156 mmHg
